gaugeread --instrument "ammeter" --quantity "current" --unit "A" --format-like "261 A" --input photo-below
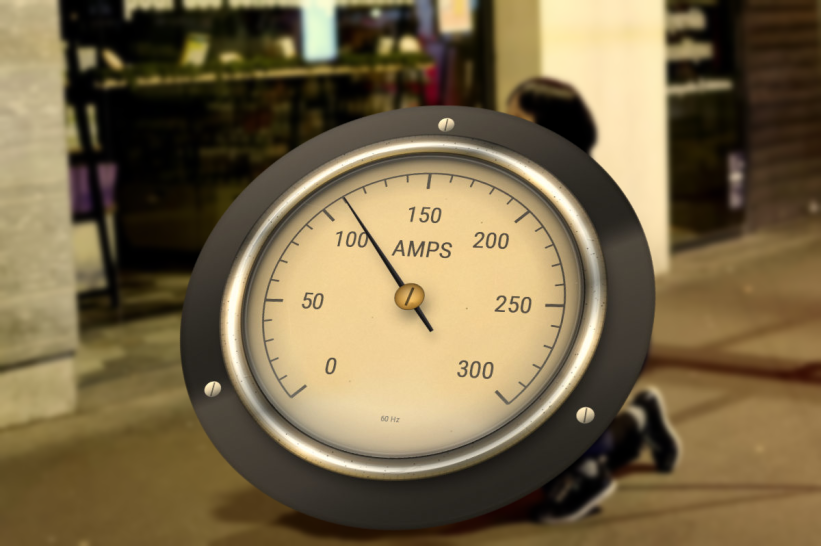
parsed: 110 A
